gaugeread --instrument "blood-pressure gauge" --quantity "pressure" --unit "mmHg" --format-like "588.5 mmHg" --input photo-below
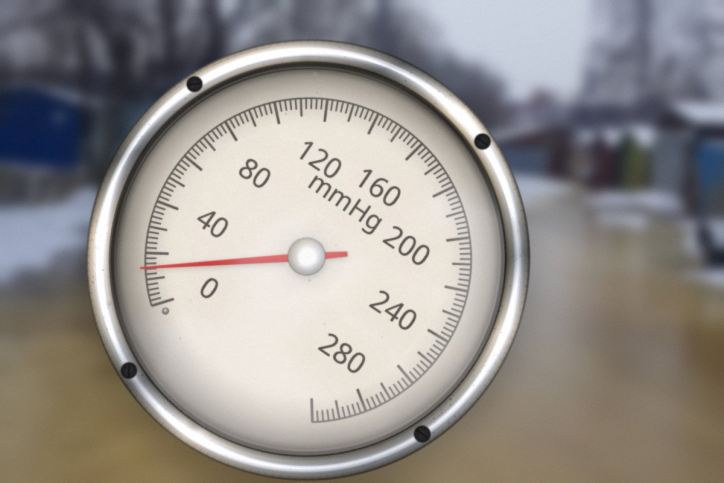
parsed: 14 mmHg
